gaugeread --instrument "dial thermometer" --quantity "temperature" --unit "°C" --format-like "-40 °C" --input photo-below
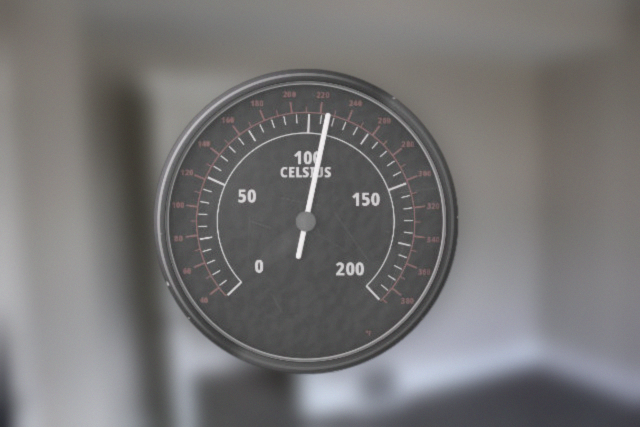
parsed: 107.5 °C
